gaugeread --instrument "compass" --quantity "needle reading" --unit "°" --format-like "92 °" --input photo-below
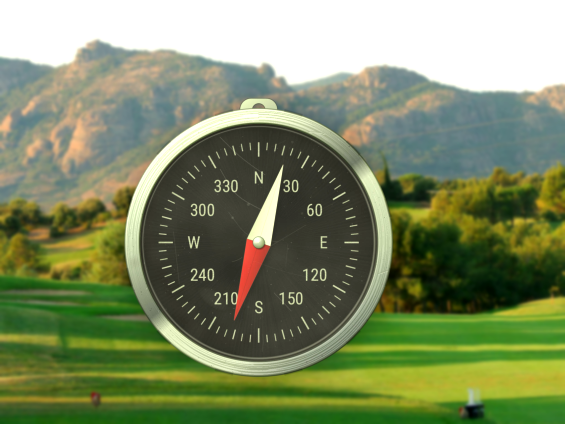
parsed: 197.5 °
